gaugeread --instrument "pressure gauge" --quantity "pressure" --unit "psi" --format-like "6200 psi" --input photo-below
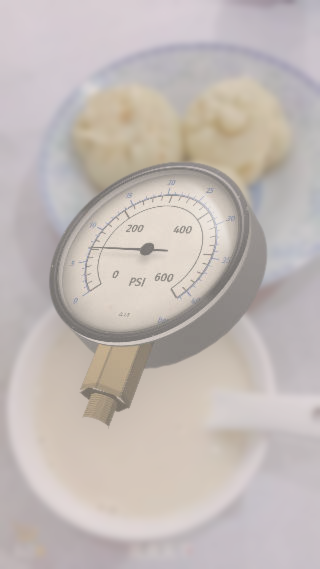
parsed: 100 psi
